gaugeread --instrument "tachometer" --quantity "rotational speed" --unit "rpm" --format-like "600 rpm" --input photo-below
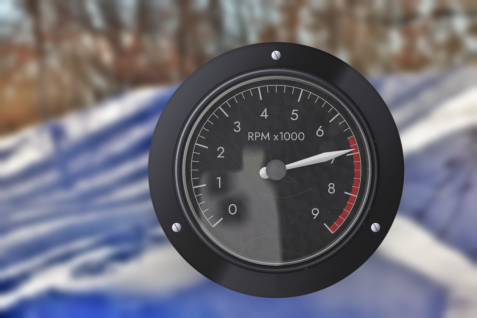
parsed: 6900 rpm
